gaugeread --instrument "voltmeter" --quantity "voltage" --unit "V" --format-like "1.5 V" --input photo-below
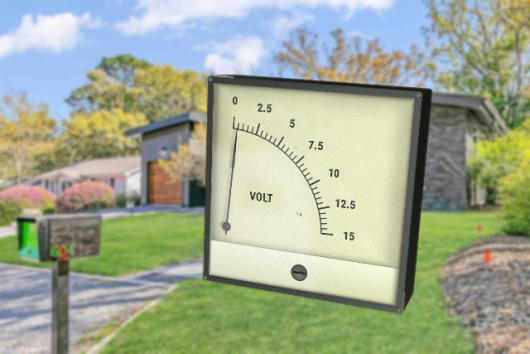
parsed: 0.5 V
